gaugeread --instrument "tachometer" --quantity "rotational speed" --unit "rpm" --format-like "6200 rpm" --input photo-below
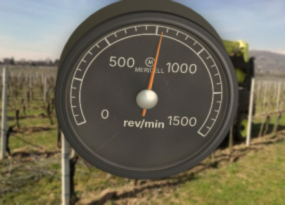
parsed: 775 rpm
